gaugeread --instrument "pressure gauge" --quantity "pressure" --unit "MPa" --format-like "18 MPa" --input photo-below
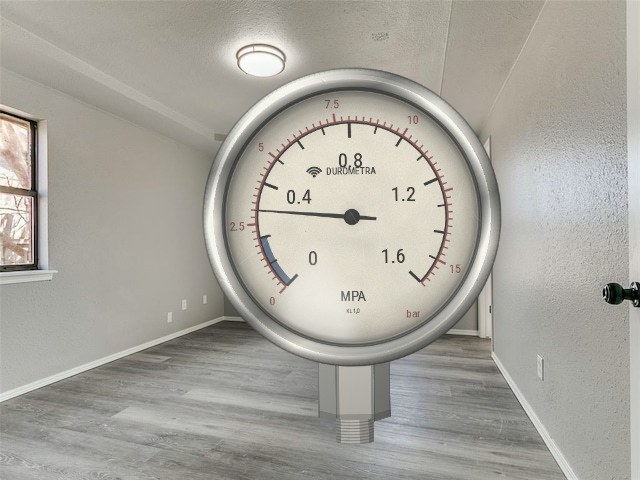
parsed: 0.3 MPa
